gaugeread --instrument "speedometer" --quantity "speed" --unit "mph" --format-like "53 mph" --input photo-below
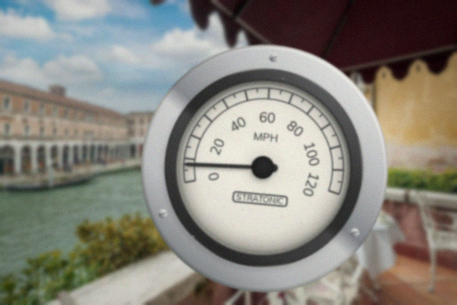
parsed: 7.5 mph
